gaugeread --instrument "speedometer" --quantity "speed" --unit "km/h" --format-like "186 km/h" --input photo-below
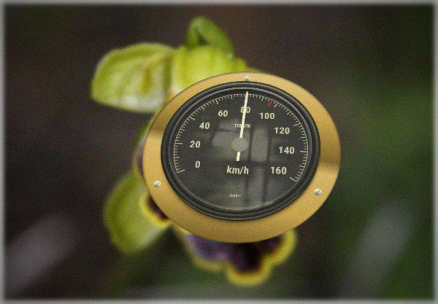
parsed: 80 km/h
